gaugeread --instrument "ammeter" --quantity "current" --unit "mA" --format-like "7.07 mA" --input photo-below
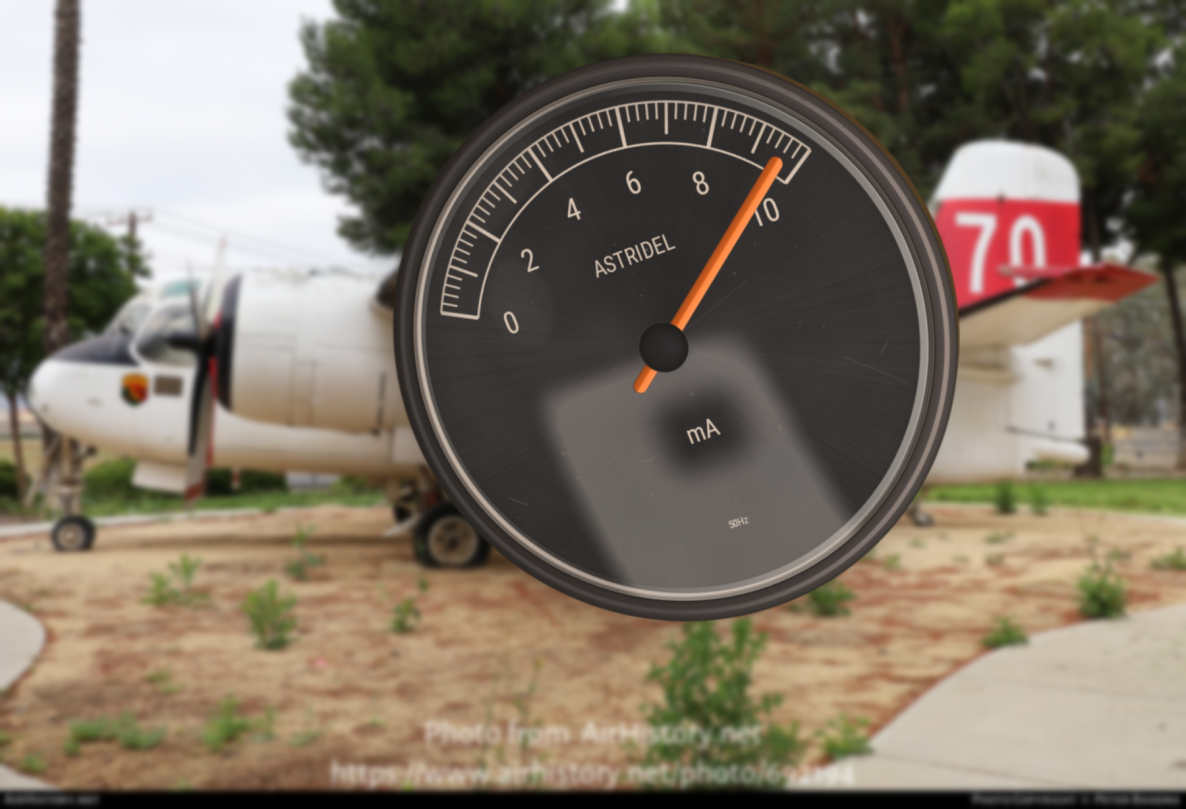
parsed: 9.6 mA
